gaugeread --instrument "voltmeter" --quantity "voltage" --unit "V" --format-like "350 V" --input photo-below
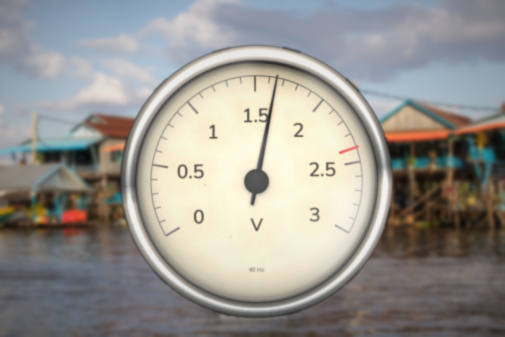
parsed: 1.65 V
